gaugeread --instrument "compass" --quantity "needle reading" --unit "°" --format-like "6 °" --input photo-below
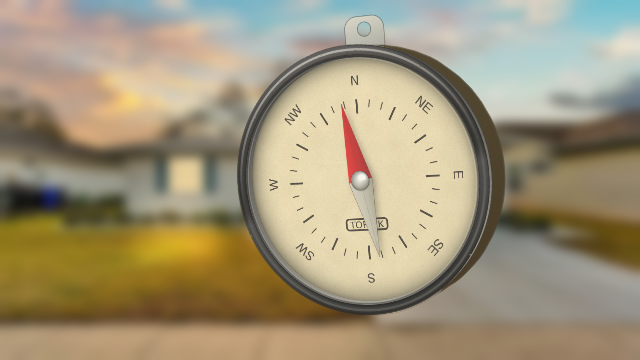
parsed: 350 °
